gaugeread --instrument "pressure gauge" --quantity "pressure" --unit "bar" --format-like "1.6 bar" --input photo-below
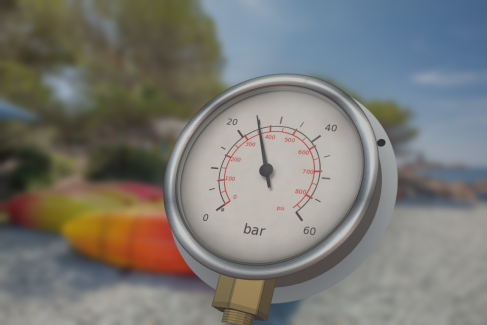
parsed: 25 bar
